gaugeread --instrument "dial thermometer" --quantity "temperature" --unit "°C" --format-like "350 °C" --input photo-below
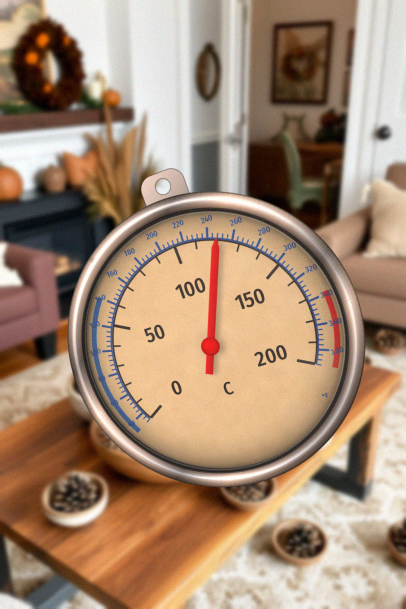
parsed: 120 °C
